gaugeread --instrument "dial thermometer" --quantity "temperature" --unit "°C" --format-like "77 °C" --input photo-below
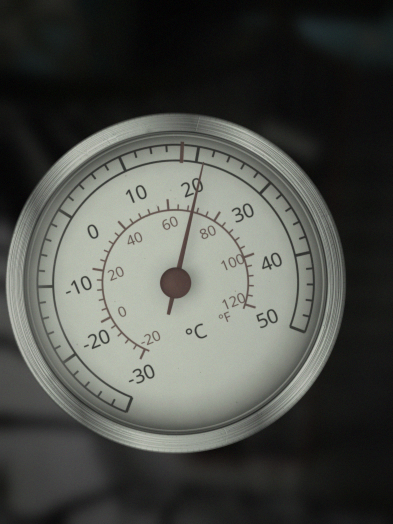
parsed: 21 °C
